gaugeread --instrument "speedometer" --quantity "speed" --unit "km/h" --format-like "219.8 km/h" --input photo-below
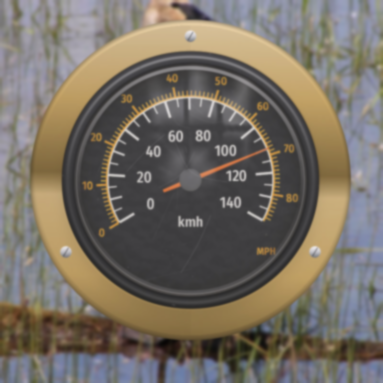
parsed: 110 km/h
